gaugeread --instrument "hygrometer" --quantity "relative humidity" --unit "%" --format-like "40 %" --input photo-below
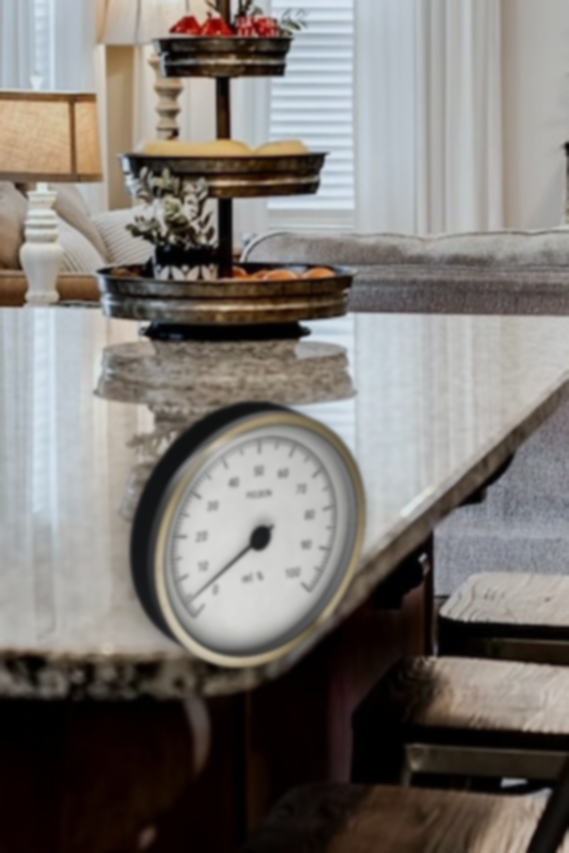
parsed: 5 %
